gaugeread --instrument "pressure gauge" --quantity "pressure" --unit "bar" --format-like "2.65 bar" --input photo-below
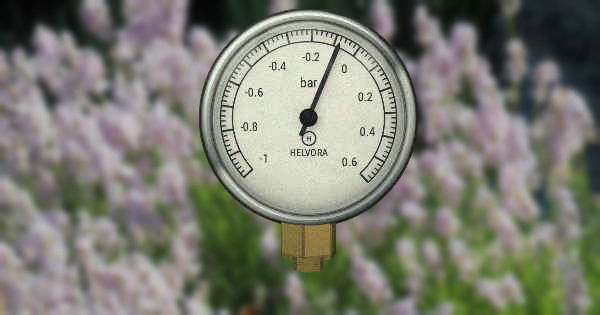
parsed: -0.08 bar
